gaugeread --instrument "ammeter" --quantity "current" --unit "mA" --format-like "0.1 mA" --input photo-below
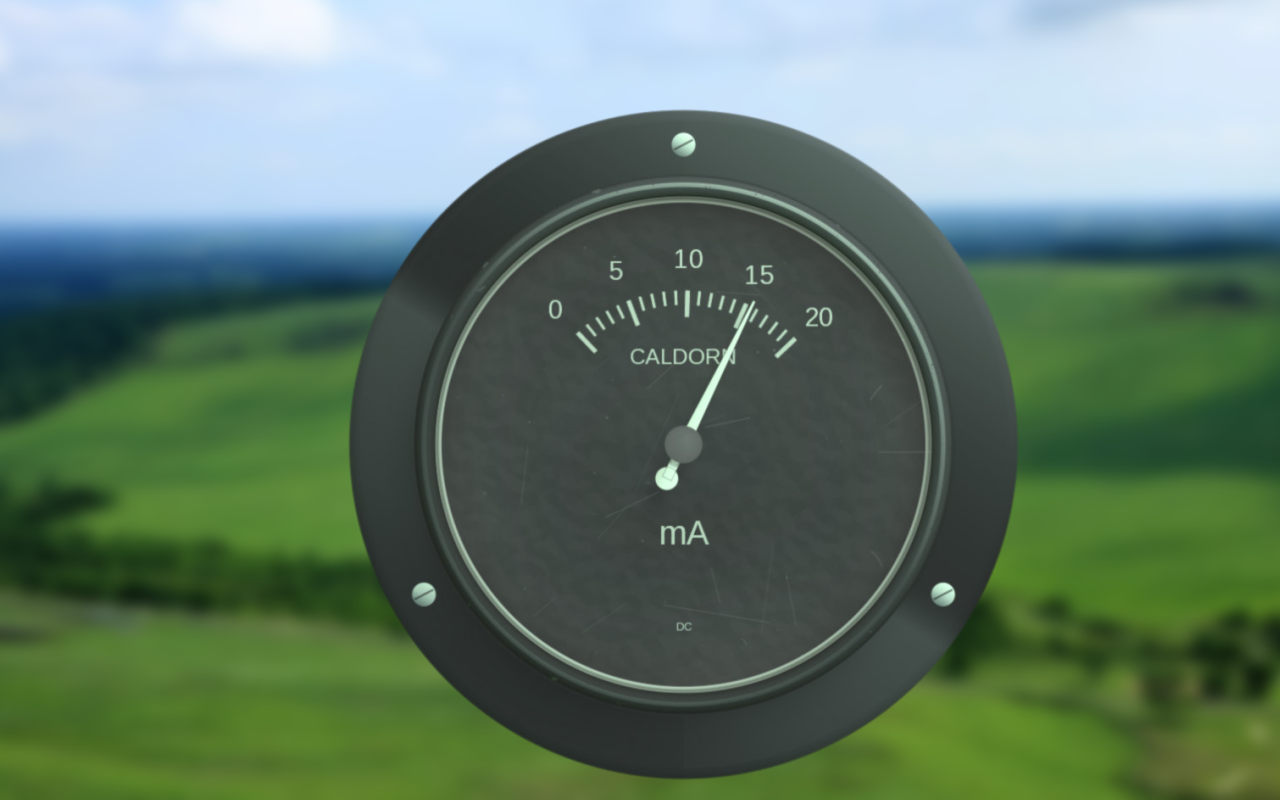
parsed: 15.5 mA
